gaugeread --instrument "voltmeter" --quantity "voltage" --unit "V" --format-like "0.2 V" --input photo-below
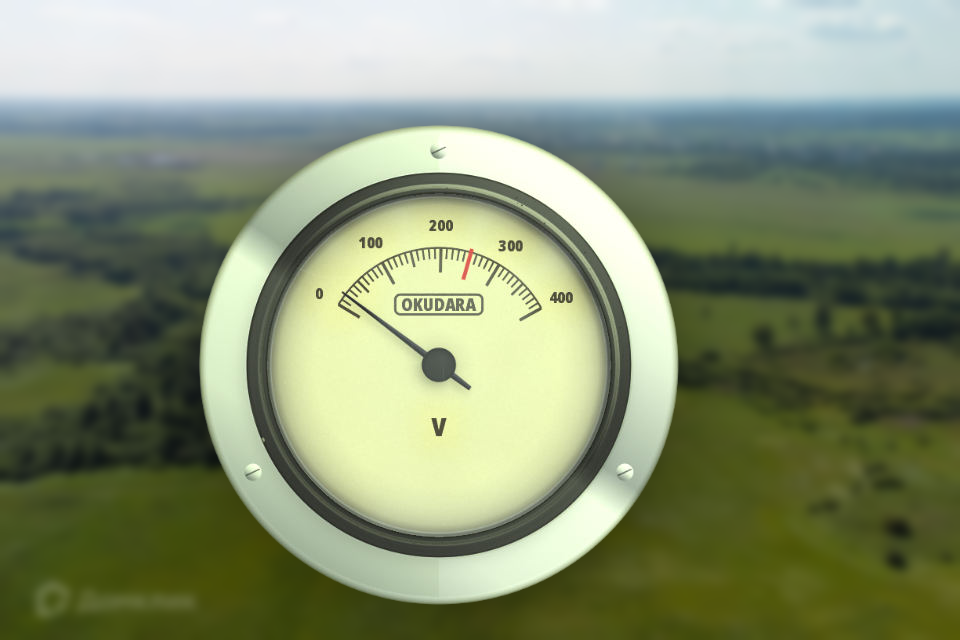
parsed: 20 V
